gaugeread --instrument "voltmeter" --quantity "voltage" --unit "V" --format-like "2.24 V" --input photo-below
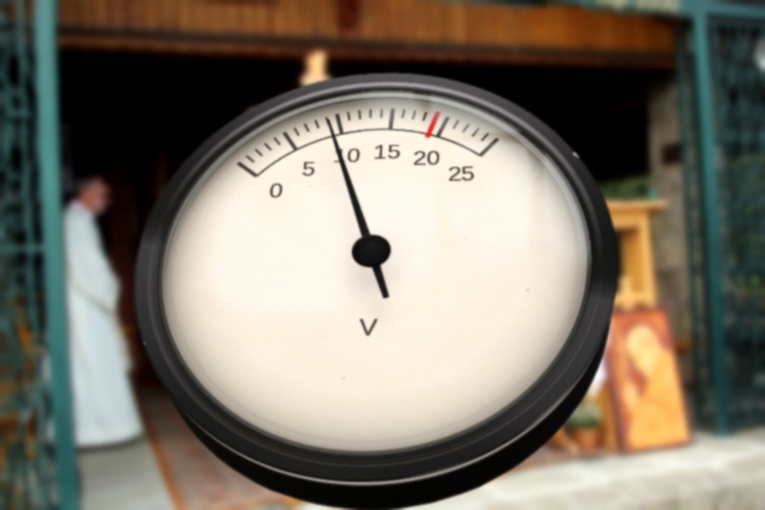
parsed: 9 V
